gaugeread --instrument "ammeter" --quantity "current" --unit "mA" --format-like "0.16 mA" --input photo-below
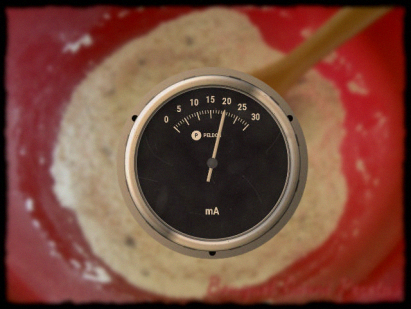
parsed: 20 mA
